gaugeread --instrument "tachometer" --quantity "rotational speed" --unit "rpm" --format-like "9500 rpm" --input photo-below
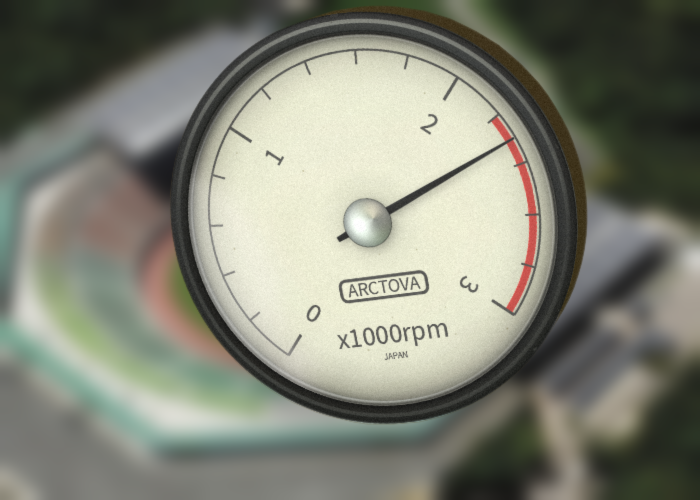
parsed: 2300 rpm
